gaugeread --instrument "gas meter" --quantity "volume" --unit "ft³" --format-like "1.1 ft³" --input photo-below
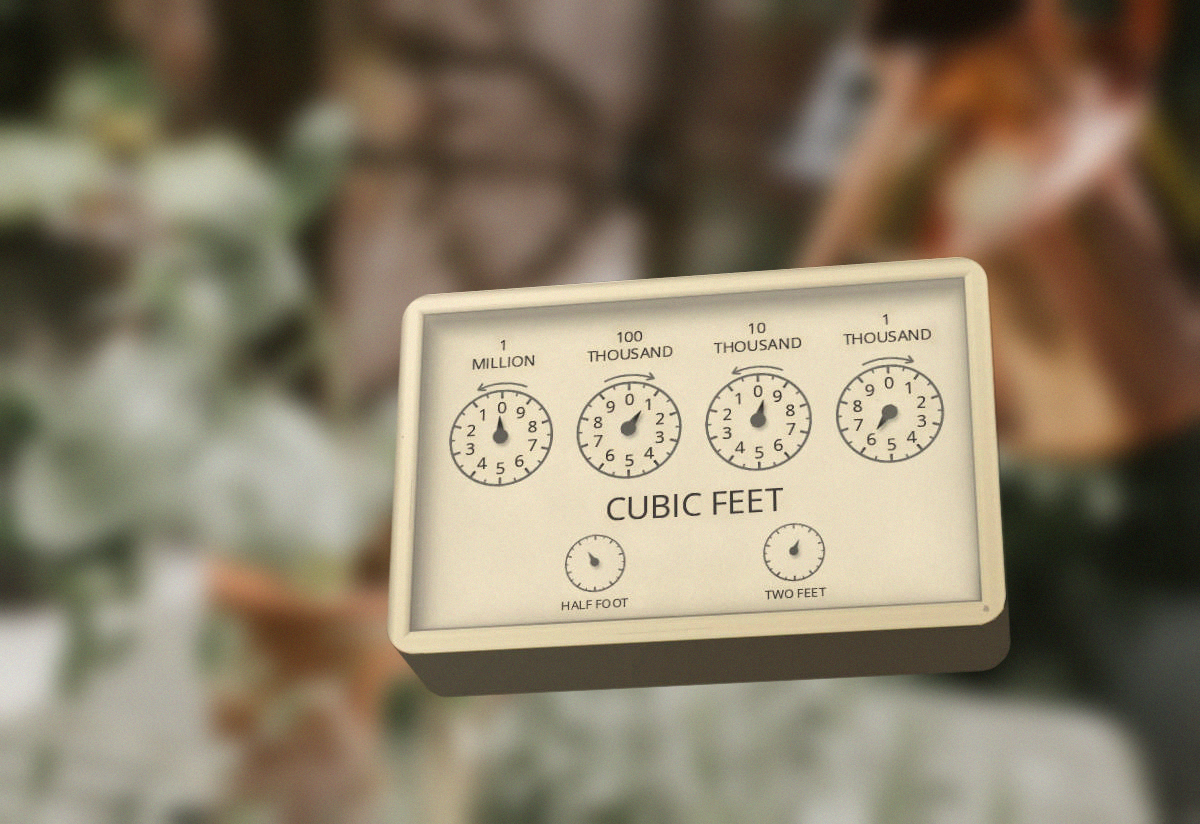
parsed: 9600 ft³
